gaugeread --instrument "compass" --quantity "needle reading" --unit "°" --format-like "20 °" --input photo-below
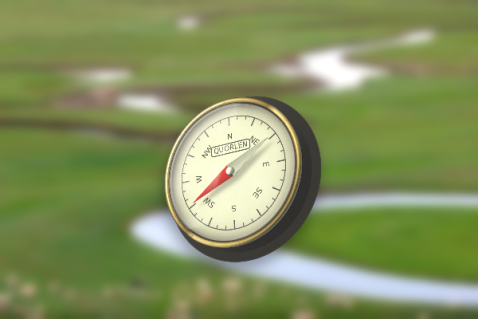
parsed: 240 °
